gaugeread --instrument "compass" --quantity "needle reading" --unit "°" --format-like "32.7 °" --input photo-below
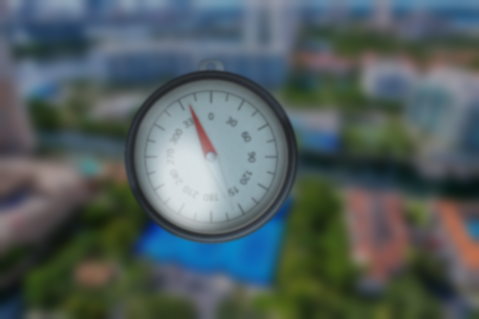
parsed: 337.5 °
